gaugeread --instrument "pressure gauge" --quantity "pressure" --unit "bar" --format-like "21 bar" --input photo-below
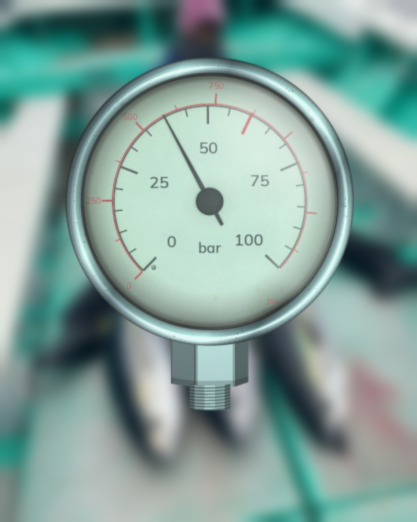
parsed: 40 bar
